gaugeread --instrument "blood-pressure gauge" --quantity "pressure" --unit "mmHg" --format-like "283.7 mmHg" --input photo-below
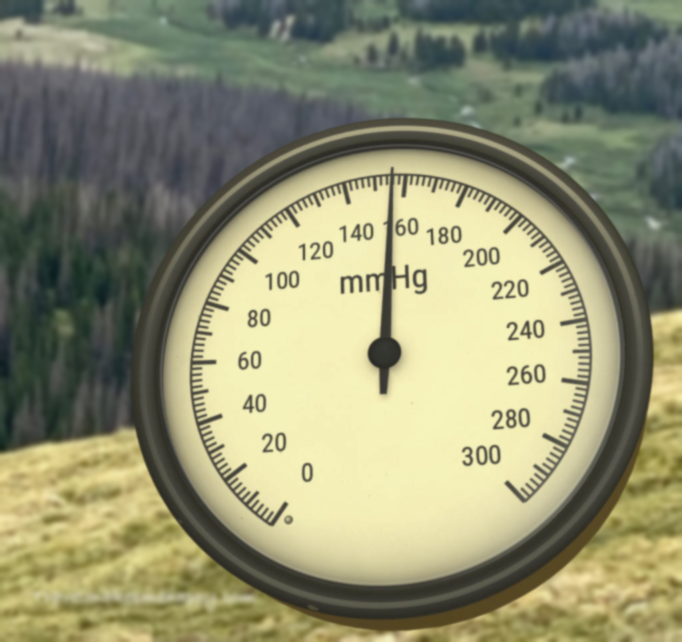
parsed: 156 mmHg
